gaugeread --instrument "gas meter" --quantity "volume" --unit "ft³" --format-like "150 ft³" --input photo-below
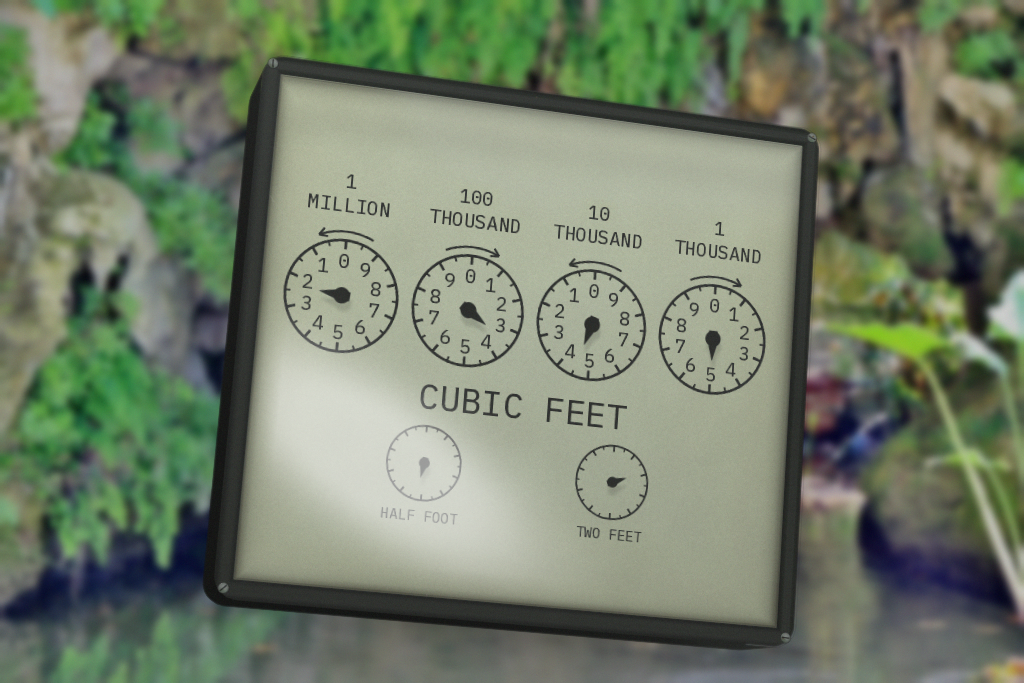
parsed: 234500 ft³
